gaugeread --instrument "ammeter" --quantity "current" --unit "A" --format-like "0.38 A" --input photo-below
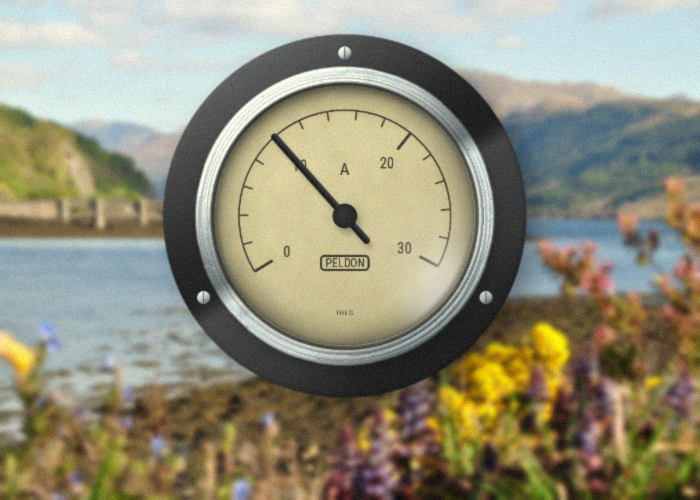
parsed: 10 A
